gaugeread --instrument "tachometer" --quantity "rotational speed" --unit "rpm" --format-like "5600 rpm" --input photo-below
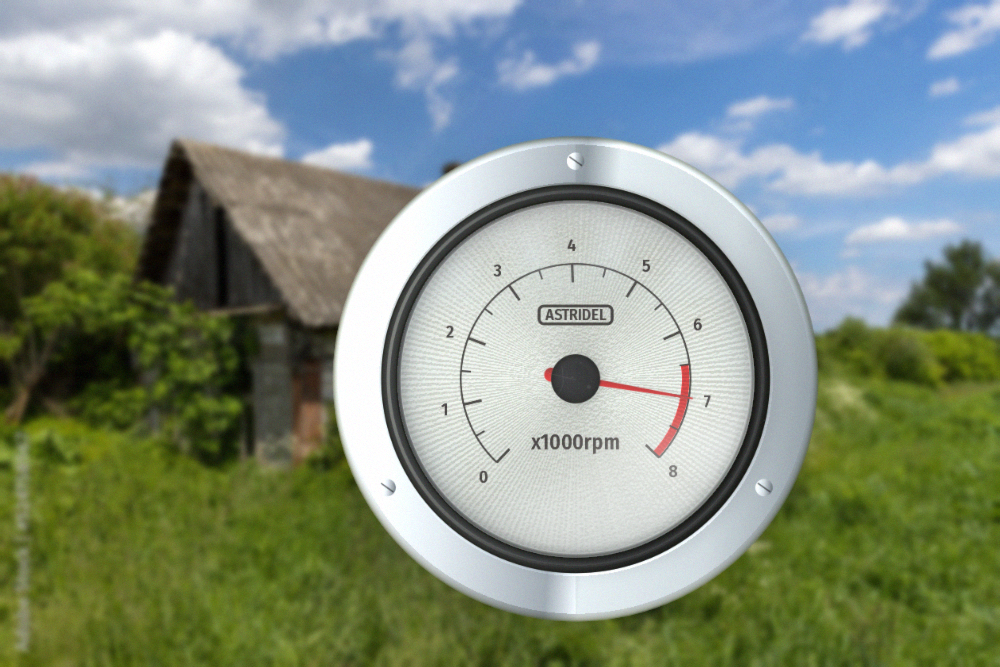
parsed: 7000 rpm
